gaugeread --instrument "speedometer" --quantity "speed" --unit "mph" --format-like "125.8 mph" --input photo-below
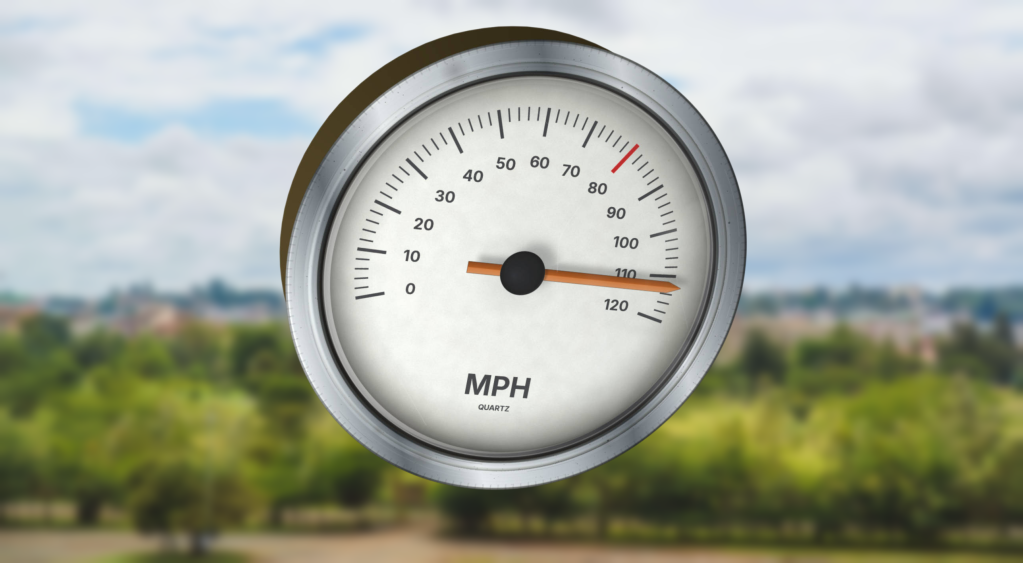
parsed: 112 mph
